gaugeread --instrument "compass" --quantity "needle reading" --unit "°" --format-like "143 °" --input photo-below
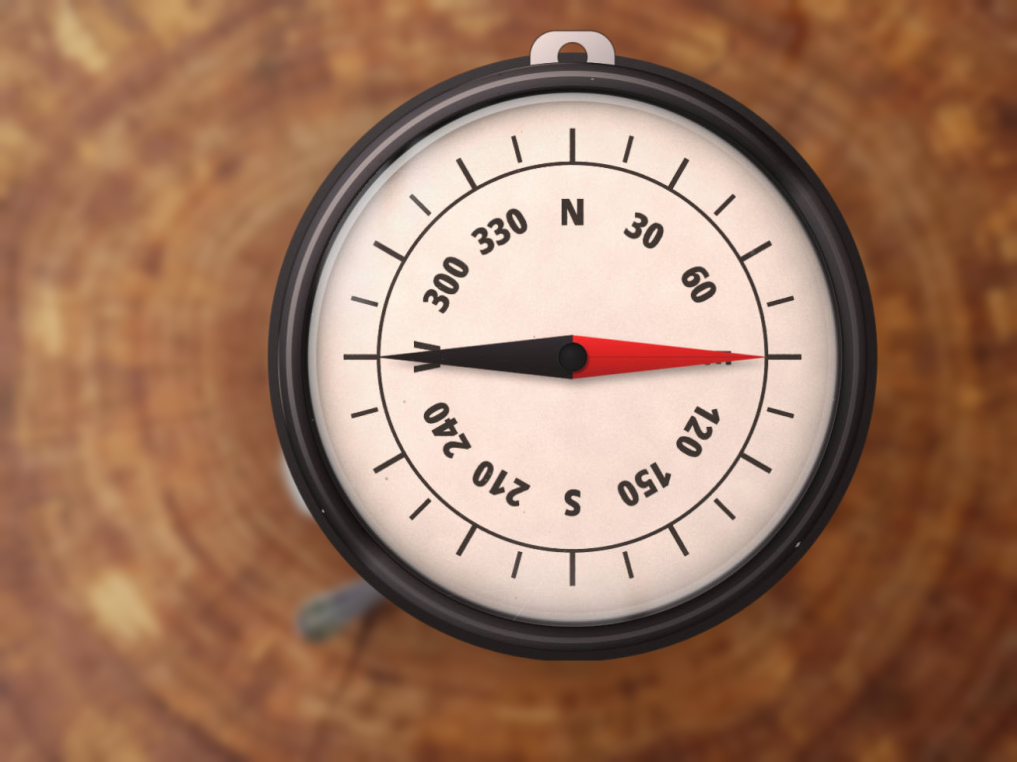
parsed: 90 °
